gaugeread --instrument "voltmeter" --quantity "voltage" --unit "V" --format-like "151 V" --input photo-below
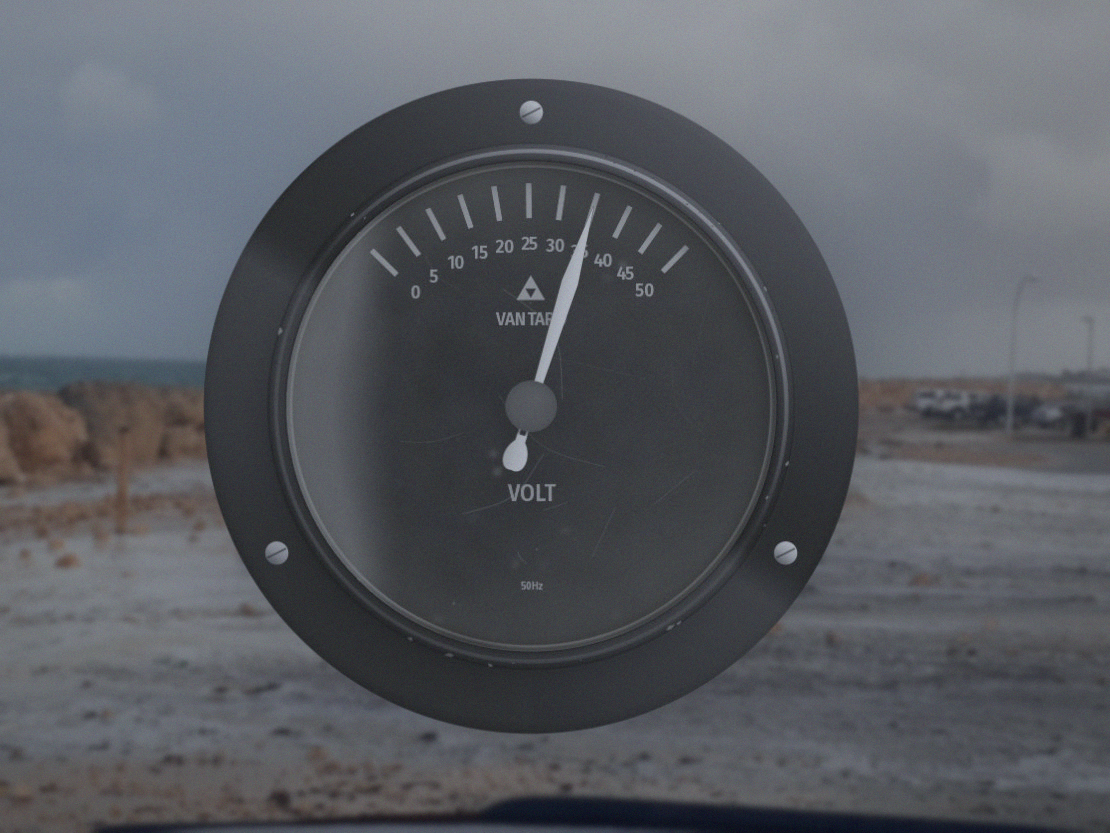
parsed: 35 V
